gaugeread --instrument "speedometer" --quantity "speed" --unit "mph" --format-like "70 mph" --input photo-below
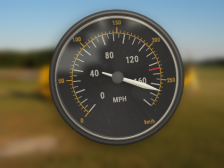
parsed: 165 mph
